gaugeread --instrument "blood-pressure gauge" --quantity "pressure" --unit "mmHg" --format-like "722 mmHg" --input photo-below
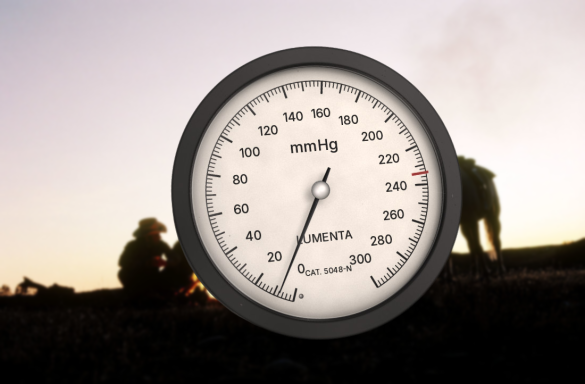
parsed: 8 mmHg
